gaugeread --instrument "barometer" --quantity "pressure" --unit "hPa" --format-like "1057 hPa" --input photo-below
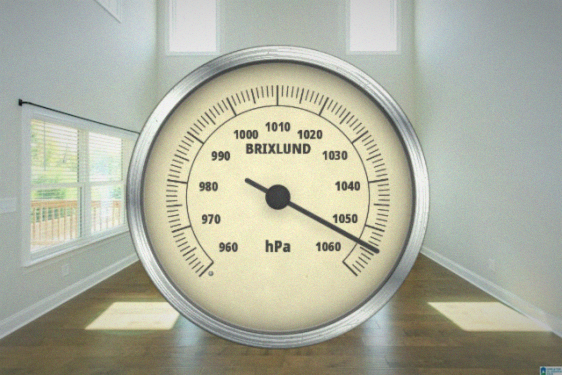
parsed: 1054 hPa
